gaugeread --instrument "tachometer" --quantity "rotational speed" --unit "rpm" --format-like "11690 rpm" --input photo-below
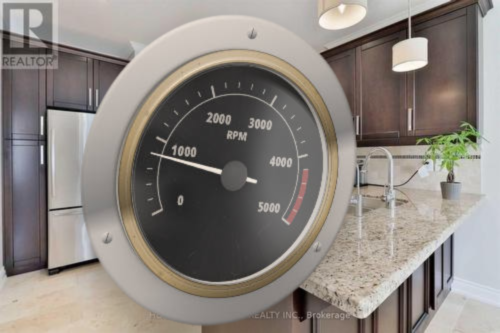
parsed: 800 rpm
